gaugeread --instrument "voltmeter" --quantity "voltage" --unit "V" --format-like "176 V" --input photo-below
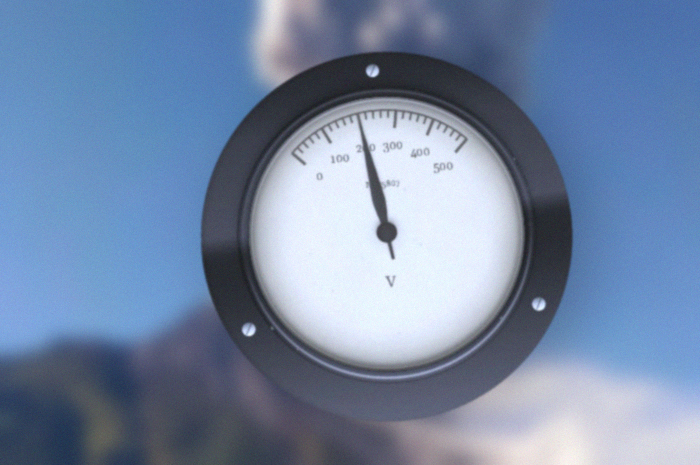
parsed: 200 V
